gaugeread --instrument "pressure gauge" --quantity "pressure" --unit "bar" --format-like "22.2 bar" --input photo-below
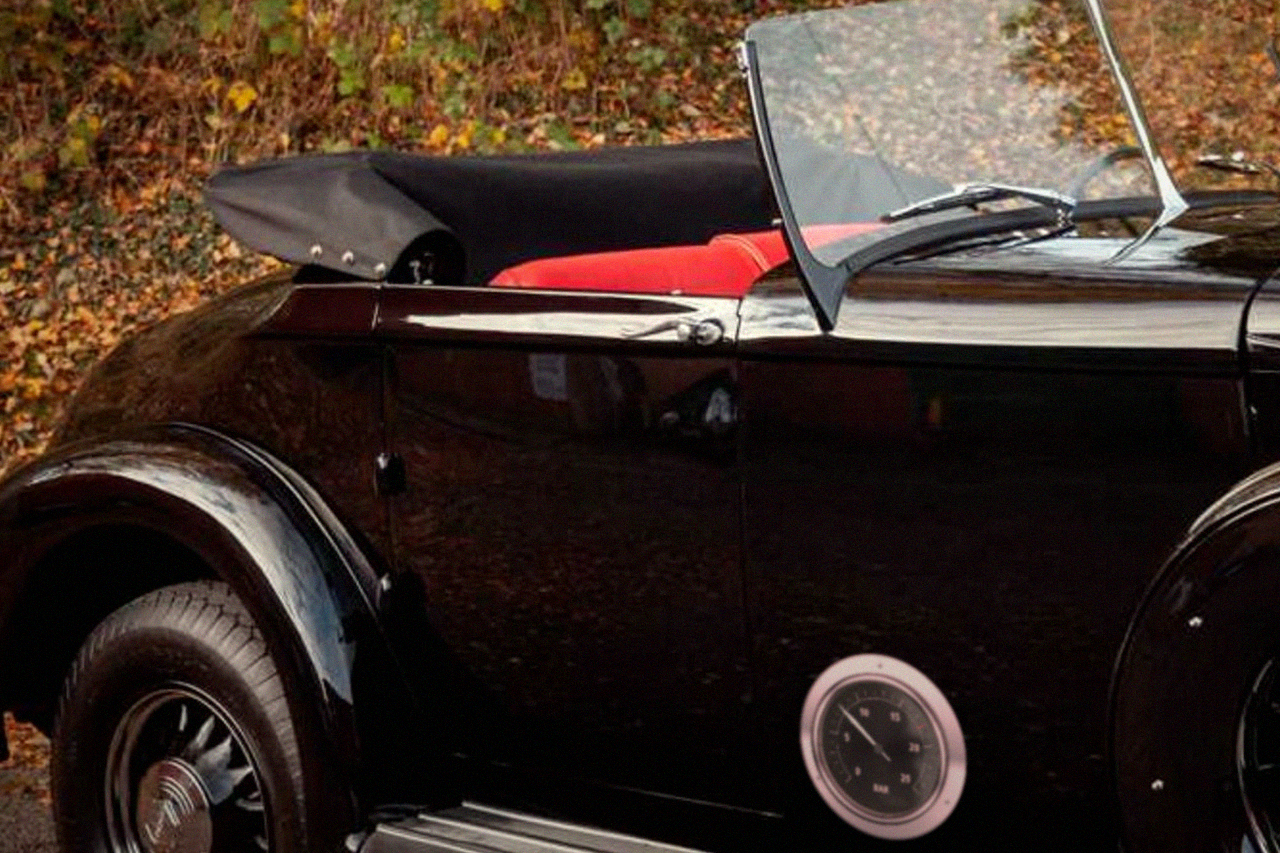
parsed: 8 bar
